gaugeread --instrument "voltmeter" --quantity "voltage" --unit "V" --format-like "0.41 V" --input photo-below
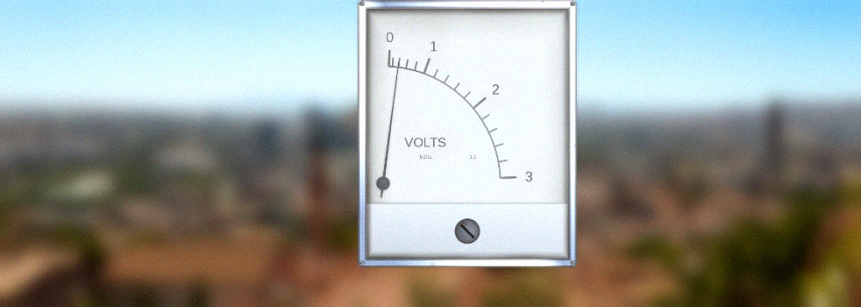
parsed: 0.4 V
